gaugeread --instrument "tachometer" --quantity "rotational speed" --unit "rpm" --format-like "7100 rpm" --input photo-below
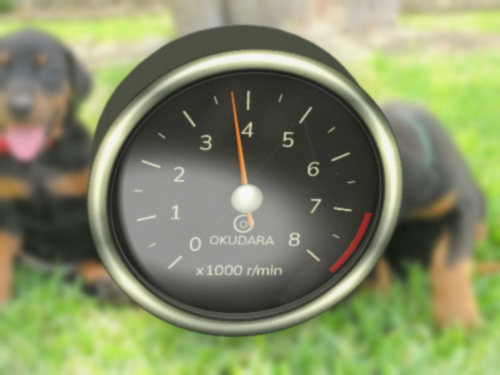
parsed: 3750 rpm
